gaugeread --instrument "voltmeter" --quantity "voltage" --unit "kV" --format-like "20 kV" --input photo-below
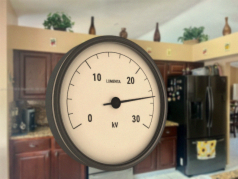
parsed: 25 kV
